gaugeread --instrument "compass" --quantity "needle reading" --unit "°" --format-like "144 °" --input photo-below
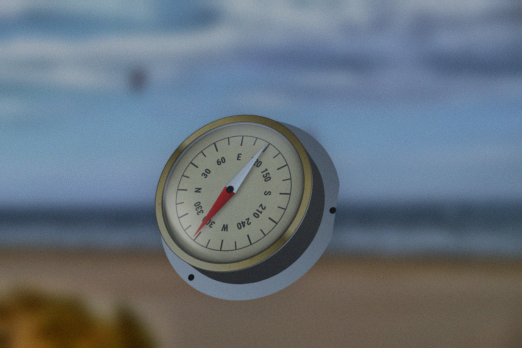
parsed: 300 °
